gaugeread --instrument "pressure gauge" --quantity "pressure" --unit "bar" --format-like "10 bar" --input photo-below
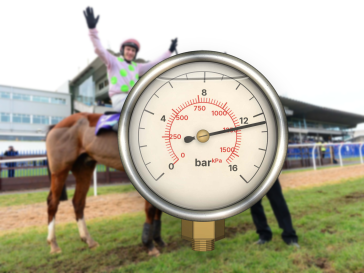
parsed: 12.5 bar
